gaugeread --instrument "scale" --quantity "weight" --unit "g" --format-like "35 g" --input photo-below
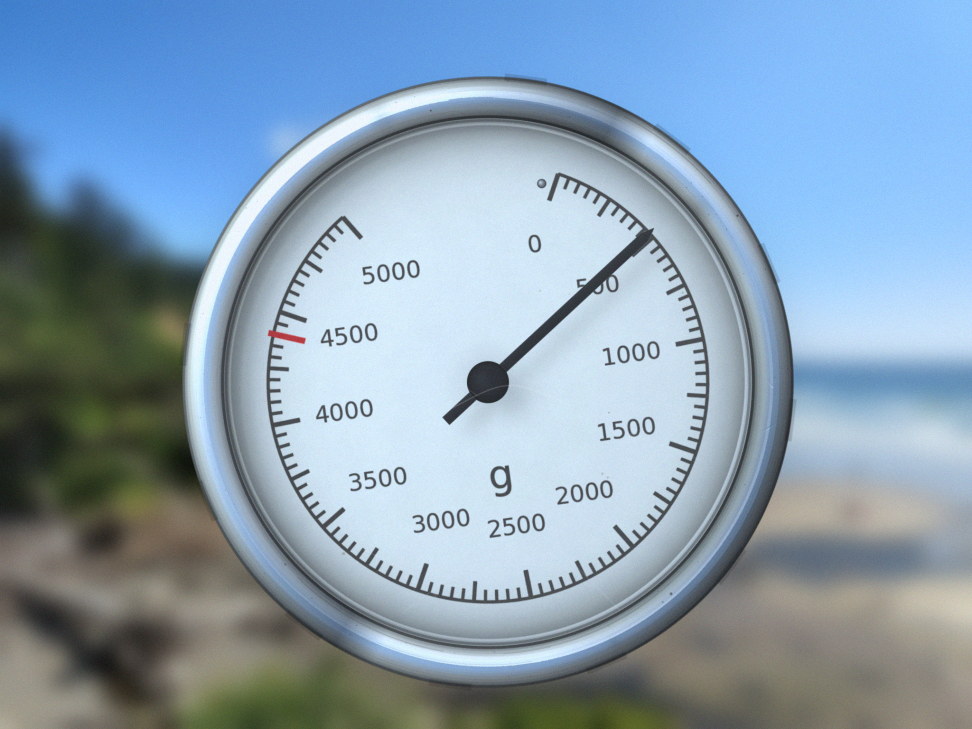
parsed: 475 g
